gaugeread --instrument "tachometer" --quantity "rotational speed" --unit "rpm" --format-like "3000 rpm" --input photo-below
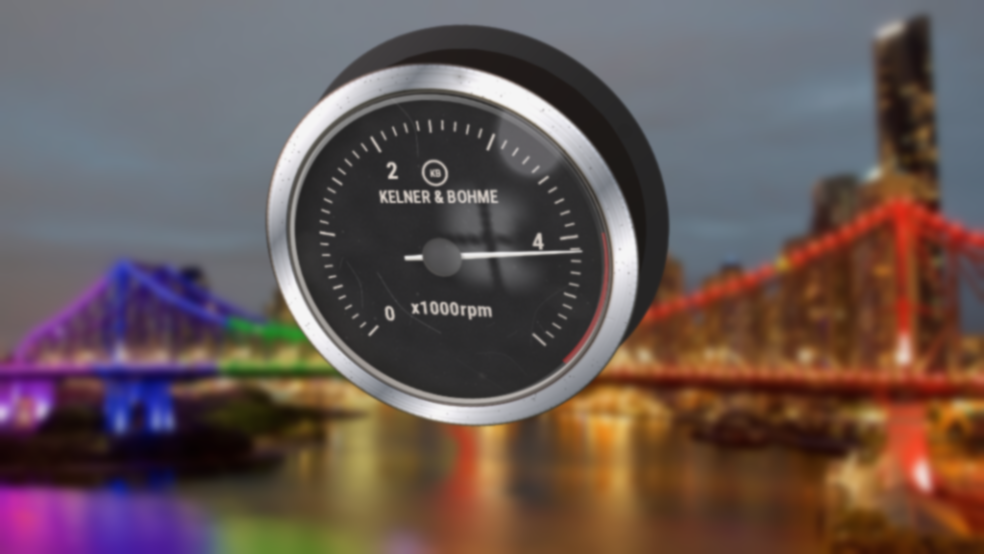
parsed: 4100 rpm
